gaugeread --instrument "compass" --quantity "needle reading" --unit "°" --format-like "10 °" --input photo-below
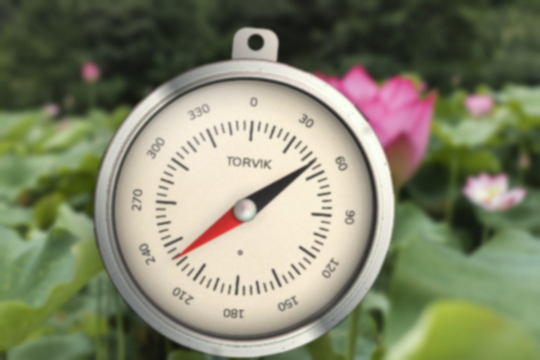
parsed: 230 °
